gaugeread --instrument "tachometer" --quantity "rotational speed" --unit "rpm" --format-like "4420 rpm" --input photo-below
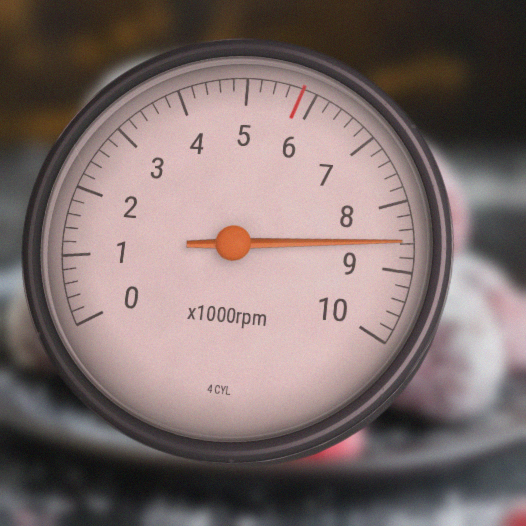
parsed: 8600 rpm
